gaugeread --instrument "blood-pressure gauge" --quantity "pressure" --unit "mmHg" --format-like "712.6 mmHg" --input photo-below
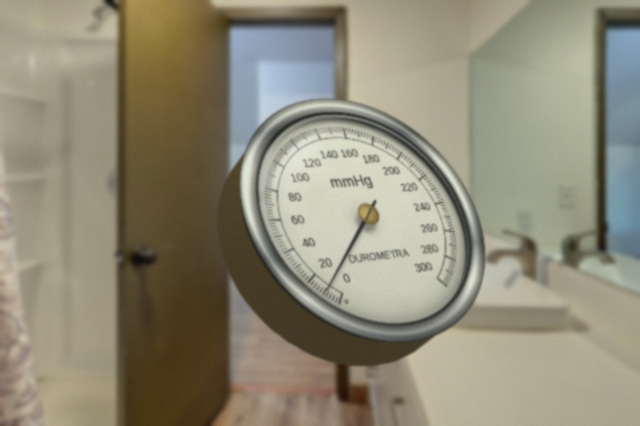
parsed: 10 mmHg
